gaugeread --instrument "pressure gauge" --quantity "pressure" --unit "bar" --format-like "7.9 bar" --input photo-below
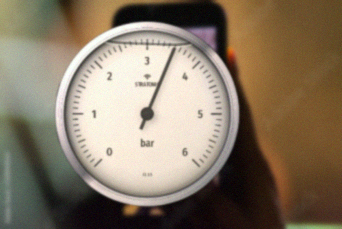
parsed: 3.5 bar
